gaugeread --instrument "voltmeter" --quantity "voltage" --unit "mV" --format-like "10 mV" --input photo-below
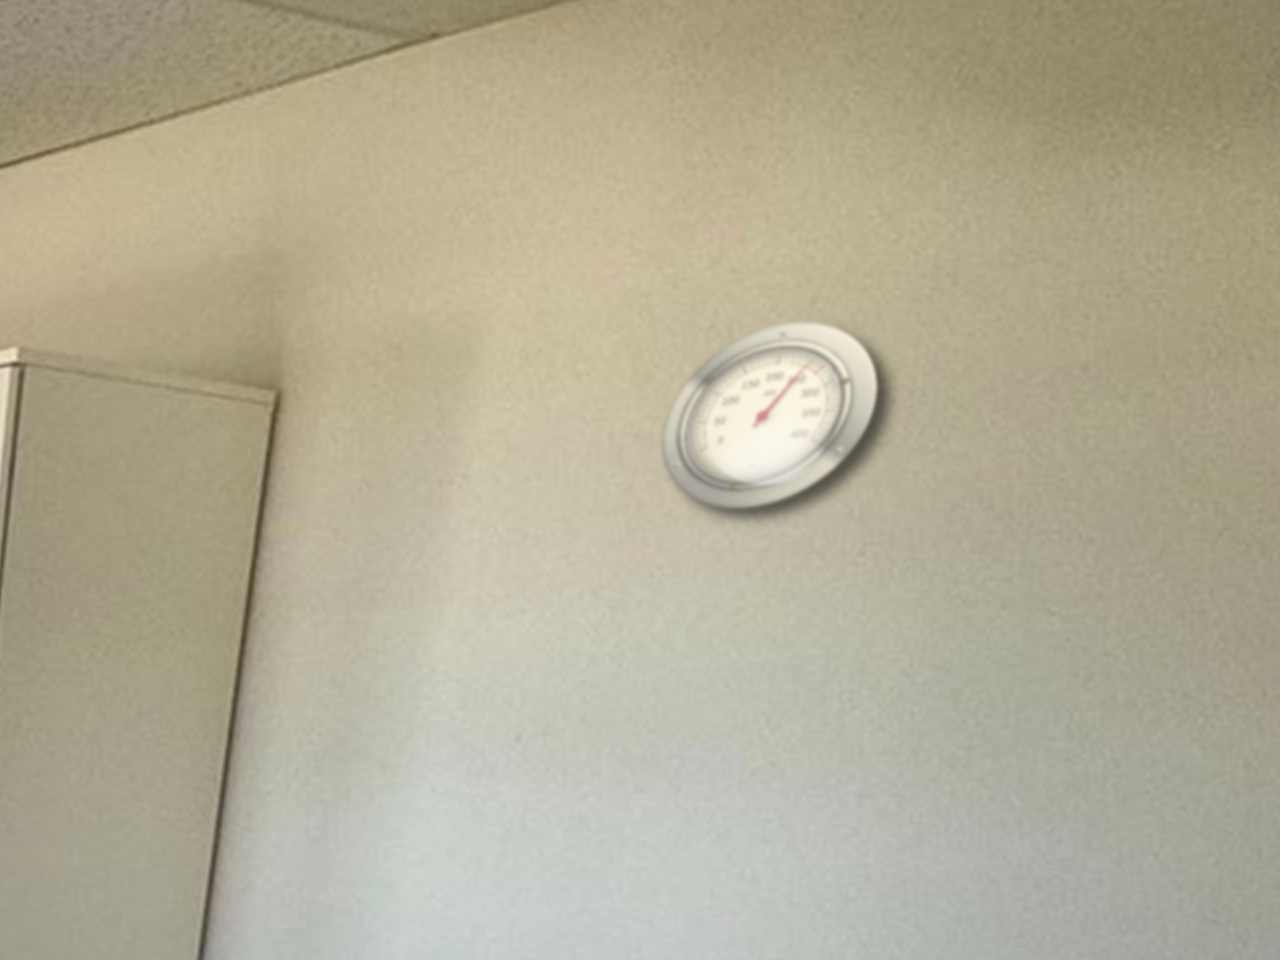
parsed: 250 mV
